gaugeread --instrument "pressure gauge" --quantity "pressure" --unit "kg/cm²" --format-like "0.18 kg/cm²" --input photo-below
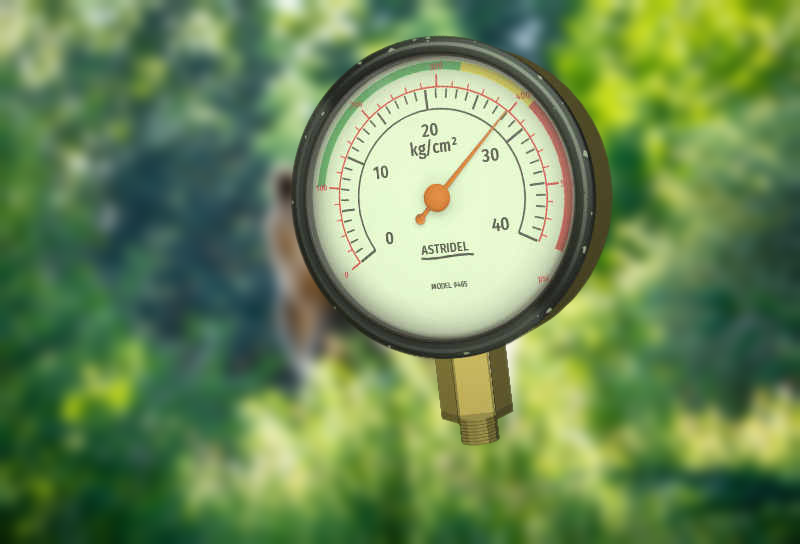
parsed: 28 kg/cm²
